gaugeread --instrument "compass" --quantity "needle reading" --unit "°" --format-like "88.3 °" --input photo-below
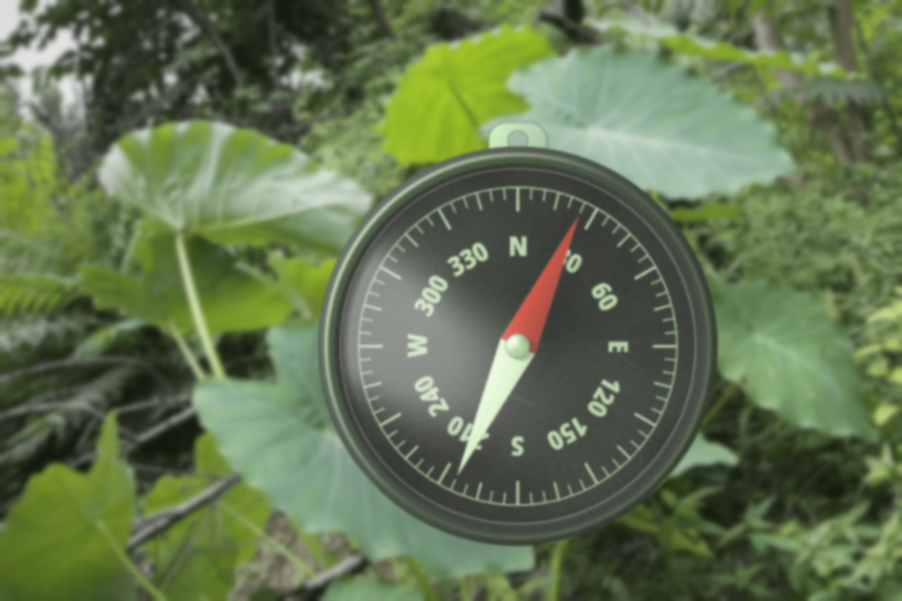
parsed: 25 °
